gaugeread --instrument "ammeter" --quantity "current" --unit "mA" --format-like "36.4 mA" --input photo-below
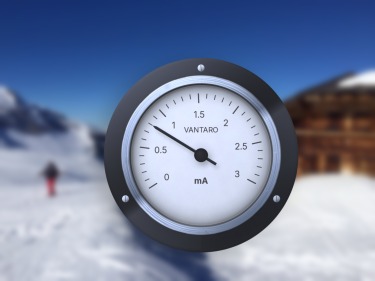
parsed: 0.8 mA
